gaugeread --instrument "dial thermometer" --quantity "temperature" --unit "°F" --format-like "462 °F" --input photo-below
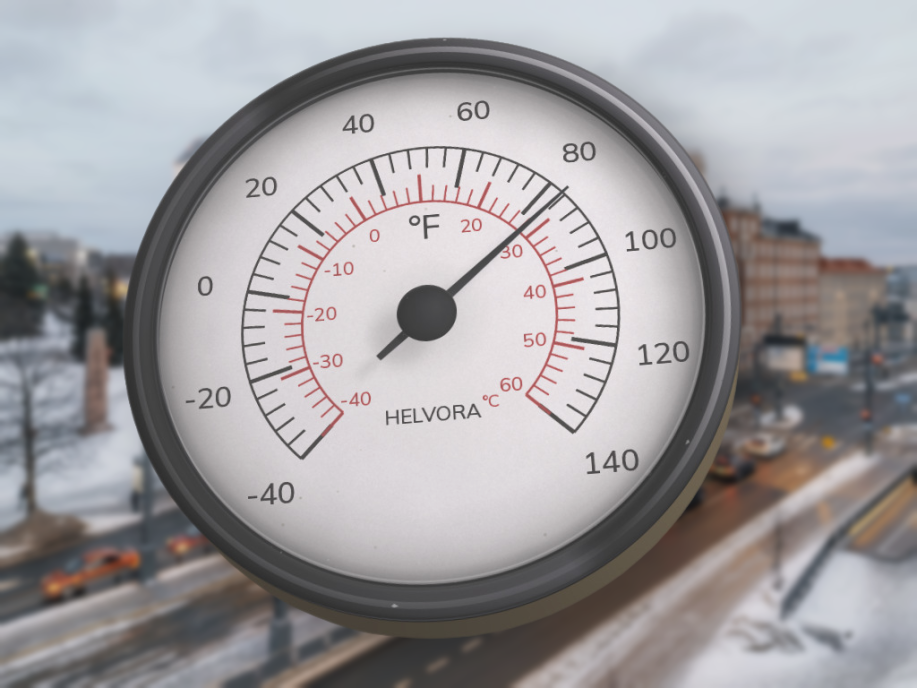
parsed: 84 °F
